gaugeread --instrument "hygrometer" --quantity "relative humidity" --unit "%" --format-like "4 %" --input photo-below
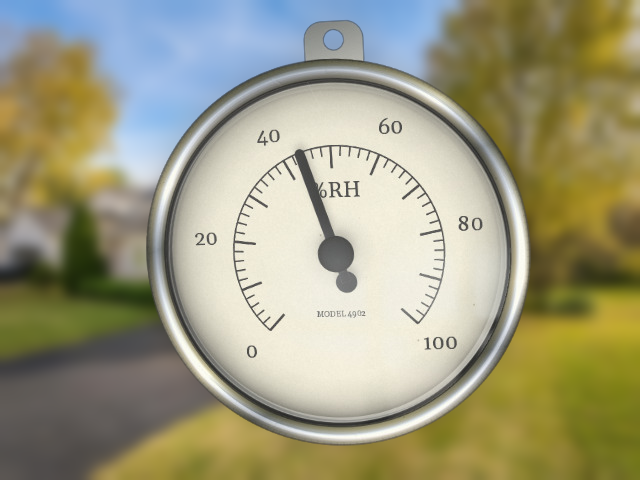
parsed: 44 %
